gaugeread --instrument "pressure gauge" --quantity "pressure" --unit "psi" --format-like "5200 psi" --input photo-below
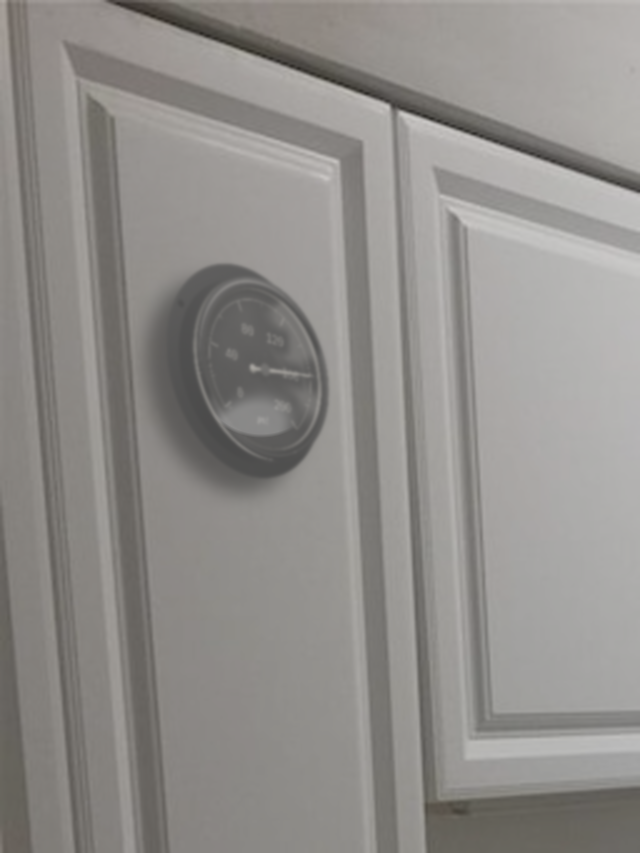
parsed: 160 psi
